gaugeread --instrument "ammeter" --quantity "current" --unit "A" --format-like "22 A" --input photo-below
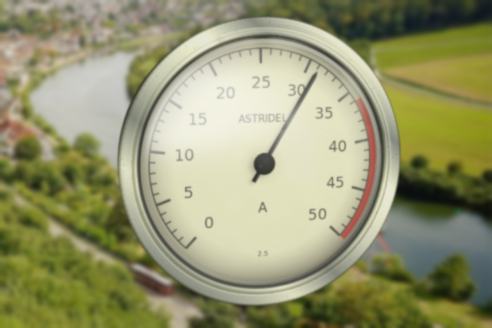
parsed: 31 A
